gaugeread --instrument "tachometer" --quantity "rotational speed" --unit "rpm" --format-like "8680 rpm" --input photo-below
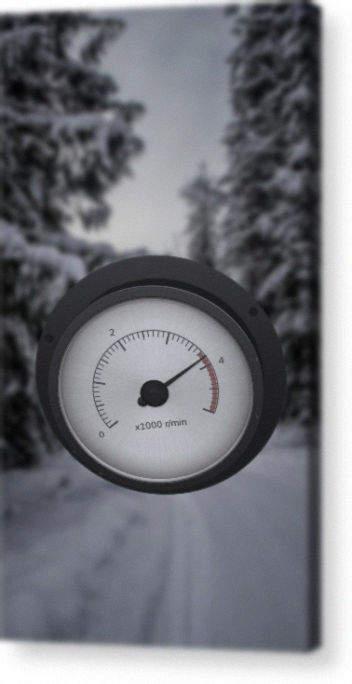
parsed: 3800 rpm
